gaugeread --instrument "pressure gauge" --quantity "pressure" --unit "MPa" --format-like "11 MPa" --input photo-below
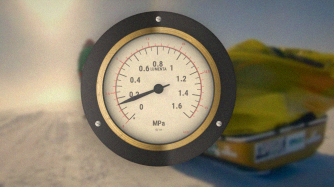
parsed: 0.15 MPa
